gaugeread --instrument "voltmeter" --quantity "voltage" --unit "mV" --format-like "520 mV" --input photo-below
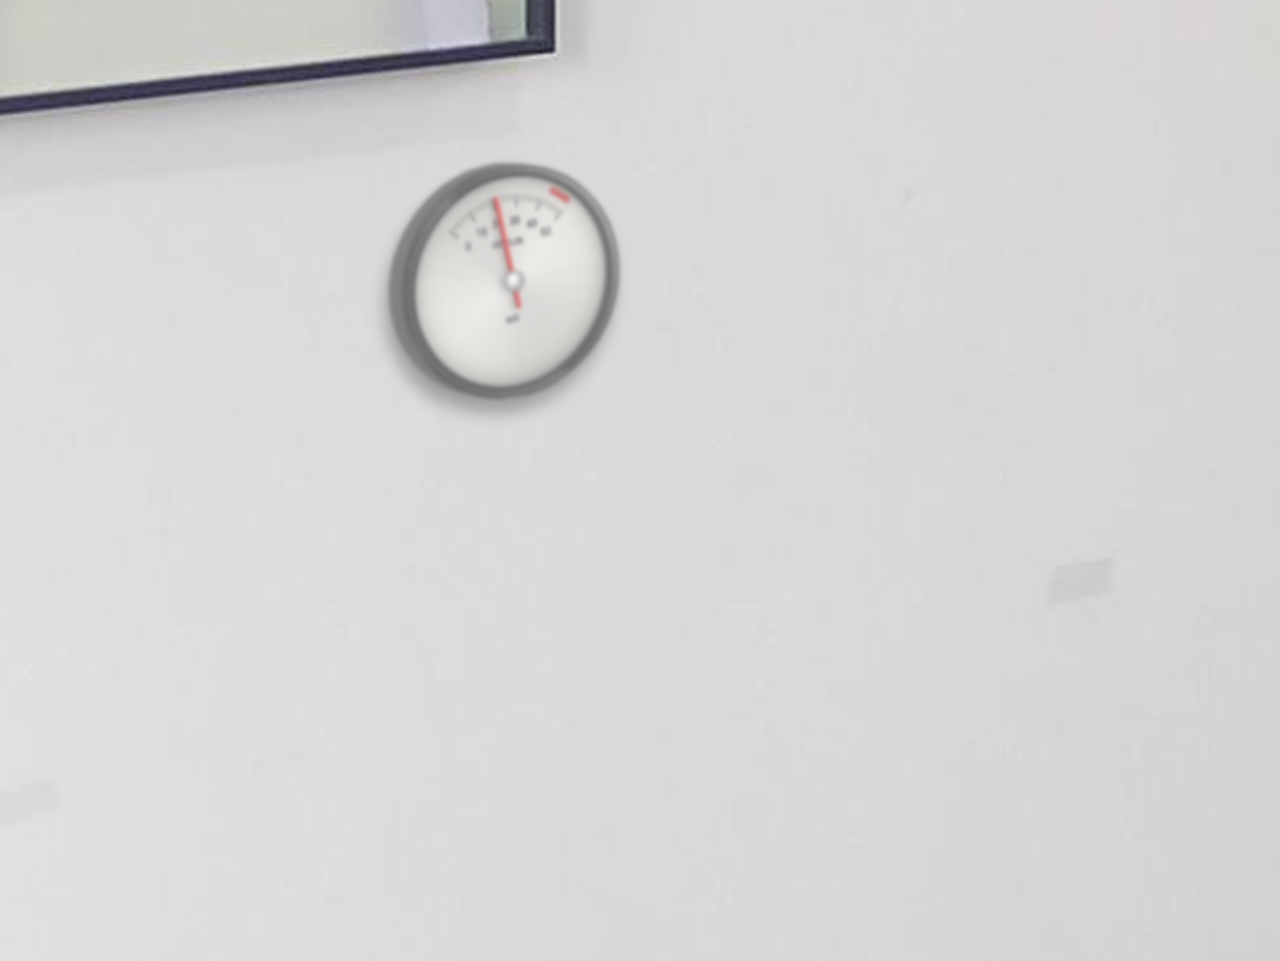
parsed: 20 mV
